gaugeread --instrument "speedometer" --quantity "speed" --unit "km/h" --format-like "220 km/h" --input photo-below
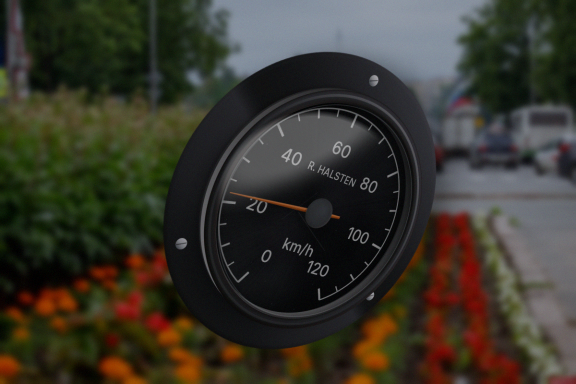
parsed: 22.5 km/h
